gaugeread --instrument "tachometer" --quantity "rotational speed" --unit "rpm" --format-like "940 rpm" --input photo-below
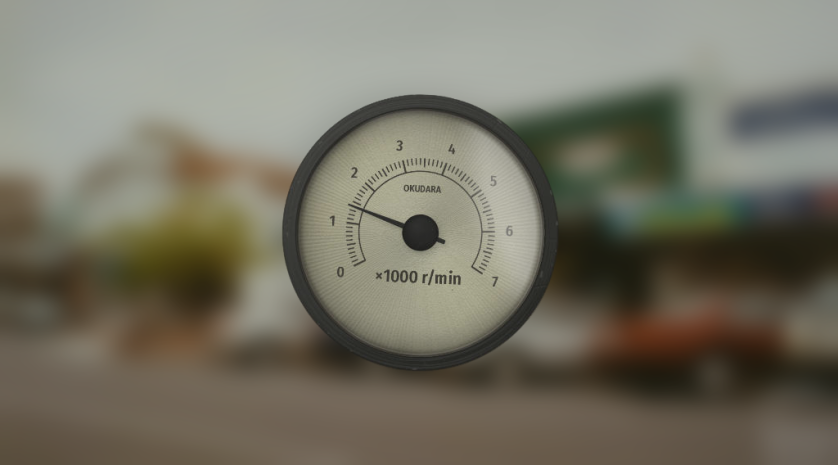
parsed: 1400 rpm
